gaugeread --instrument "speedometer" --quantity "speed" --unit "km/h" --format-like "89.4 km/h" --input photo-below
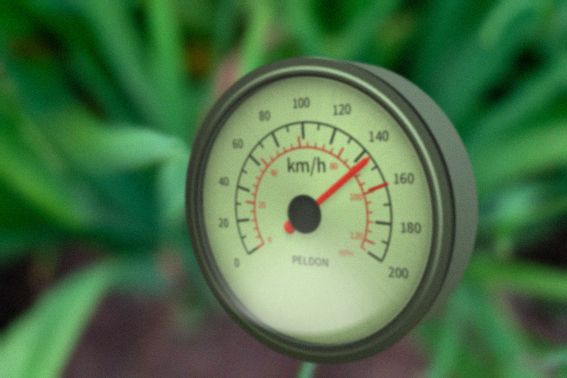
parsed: 145 km/h
